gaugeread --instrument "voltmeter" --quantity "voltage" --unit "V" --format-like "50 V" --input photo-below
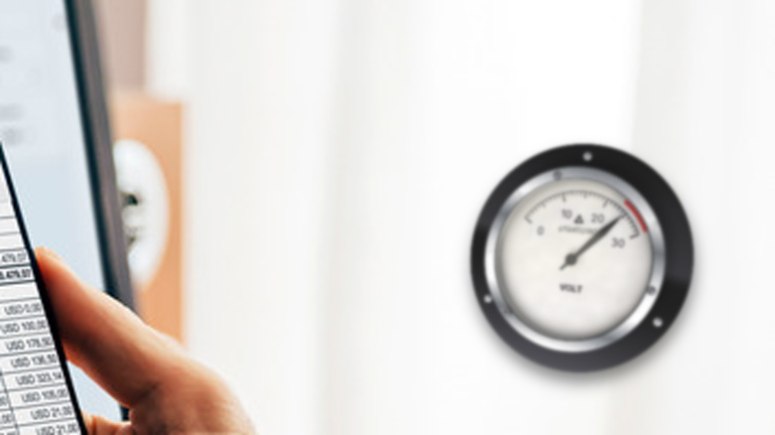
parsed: 25 V
